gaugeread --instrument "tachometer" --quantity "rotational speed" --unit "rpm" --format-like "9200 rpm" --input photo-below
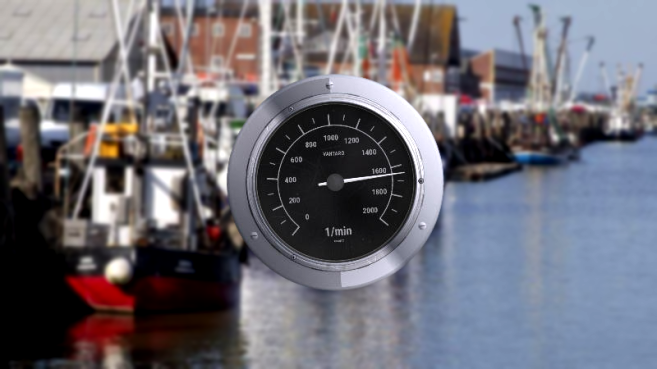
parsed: 1650 rpm
